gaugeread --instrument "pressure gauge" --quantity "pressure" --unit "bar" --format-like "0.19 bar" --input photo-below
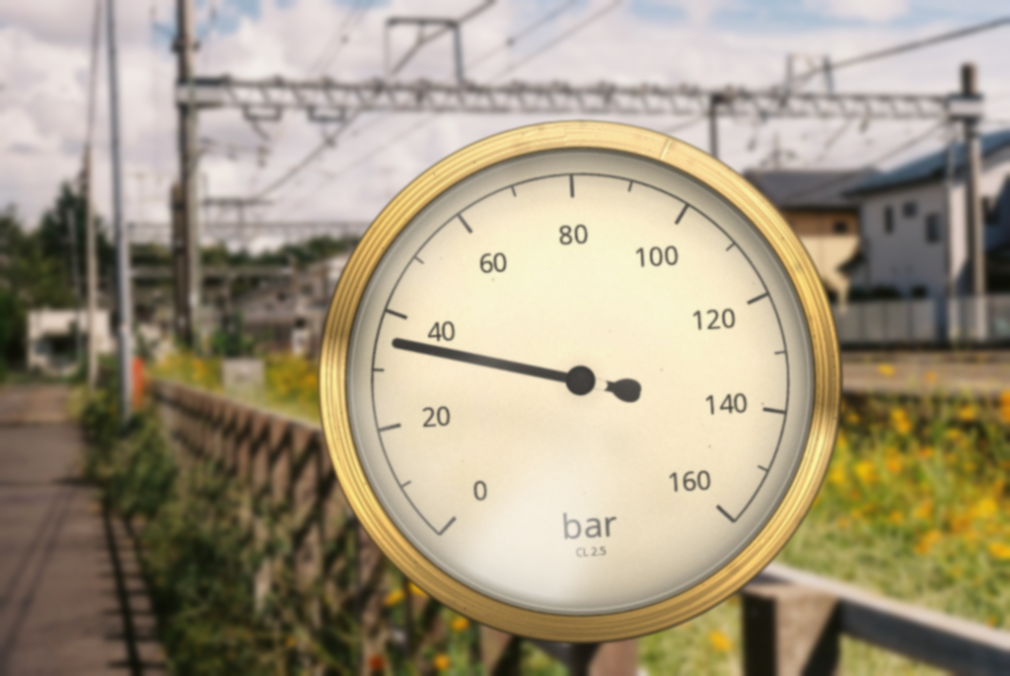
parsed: 35 bar
